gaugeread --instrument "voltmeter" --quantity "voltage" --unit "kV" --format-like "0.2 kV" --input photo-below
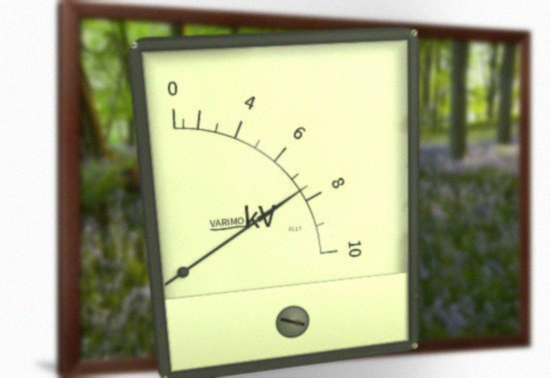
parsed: 7.5 kV
